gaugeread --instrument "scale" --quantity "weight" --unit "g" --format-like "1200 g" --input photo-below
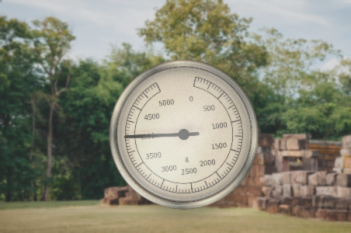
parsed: 4000 g
